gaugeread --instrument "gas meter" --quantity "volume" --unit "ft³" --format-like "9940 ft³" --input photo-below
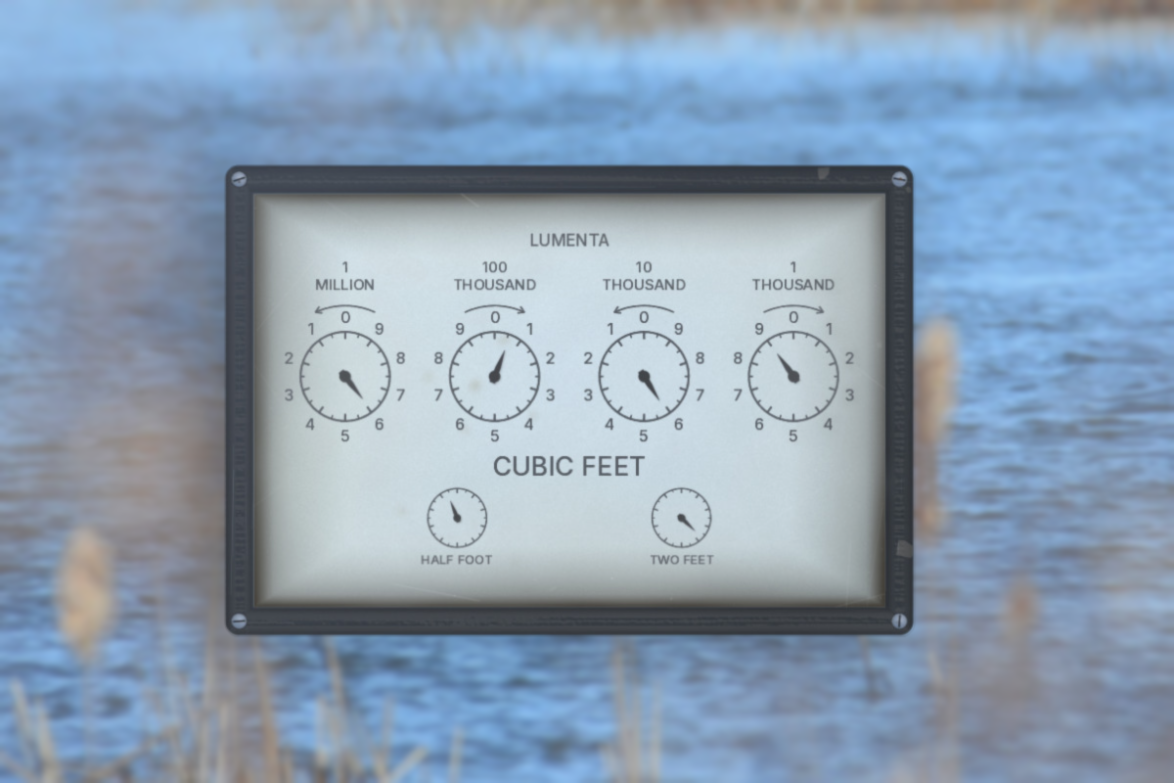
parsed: 605900 ft³
